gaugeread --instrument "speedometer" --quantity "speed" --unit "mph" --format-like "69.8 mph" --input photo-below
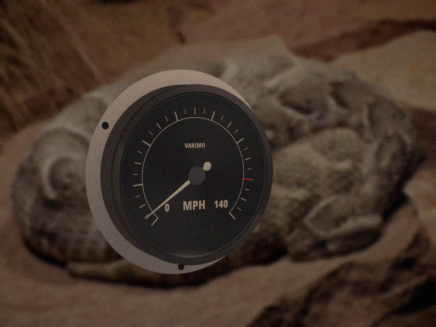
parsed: 5 mph
